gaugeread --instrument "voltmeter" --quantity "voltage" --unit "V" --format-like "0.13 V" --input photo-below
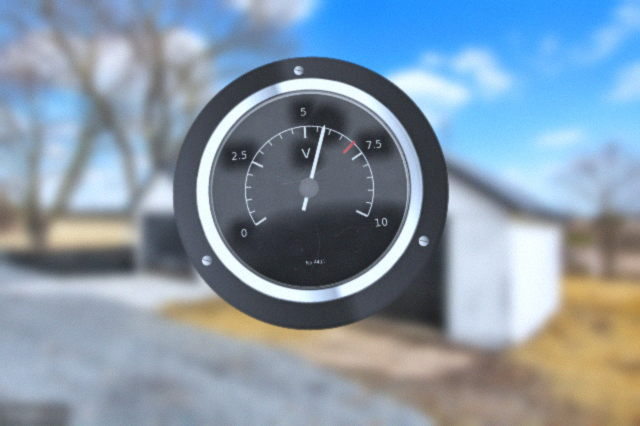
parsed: 5.75 V
